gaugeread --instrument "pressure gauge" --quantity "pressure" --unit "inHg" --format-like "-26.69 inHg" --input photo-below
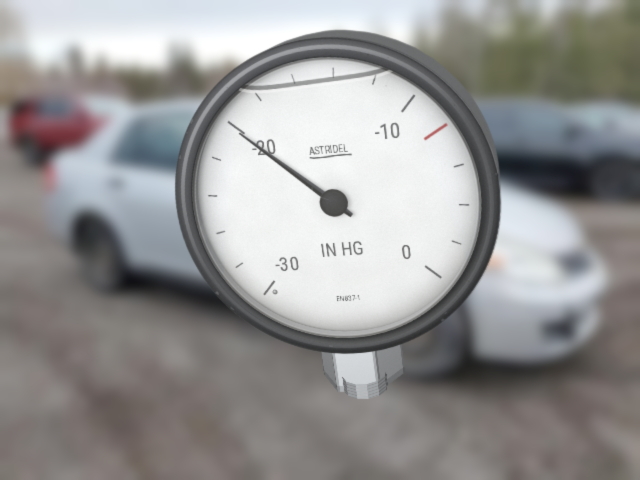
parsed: -20 inHg
